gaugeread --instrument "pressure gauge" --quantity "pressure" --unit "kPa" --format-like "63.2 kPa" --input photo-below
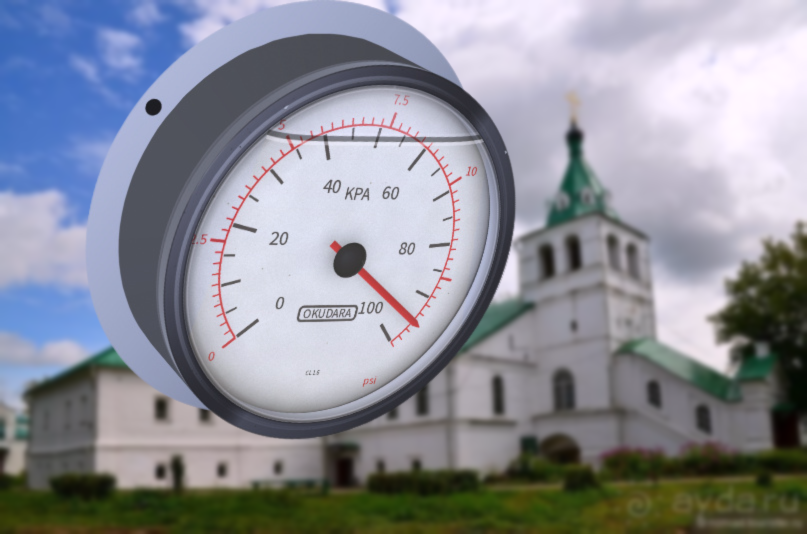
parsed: 95 kPa
